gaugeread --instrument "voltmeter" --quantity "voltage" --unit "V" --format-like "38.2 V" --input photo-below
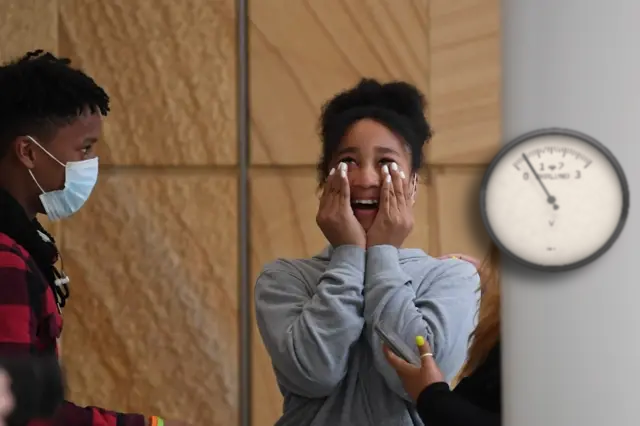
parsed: 0.5 V
